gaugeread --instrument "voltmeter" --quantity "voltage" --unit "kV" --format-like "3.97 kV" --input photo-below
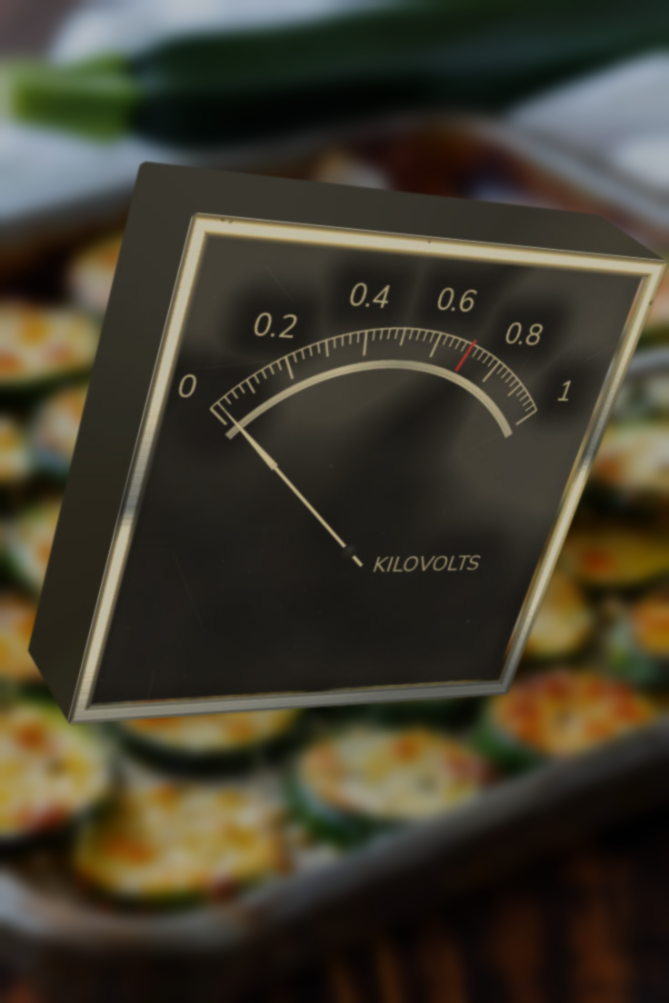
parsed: 0.02 kV
